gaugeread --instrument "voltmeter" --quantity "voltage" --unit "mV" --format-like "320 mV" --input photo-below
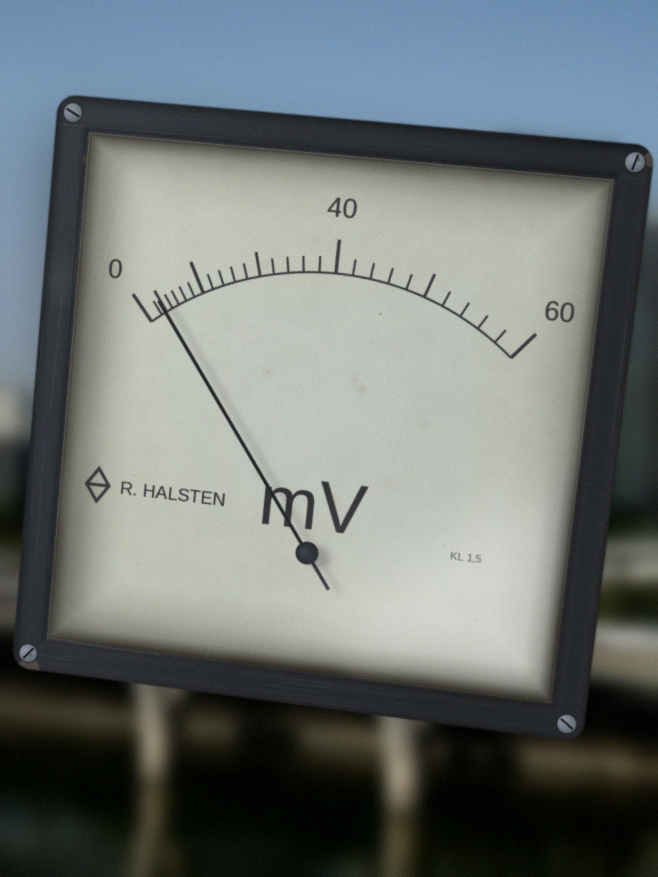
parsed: 10 mV
